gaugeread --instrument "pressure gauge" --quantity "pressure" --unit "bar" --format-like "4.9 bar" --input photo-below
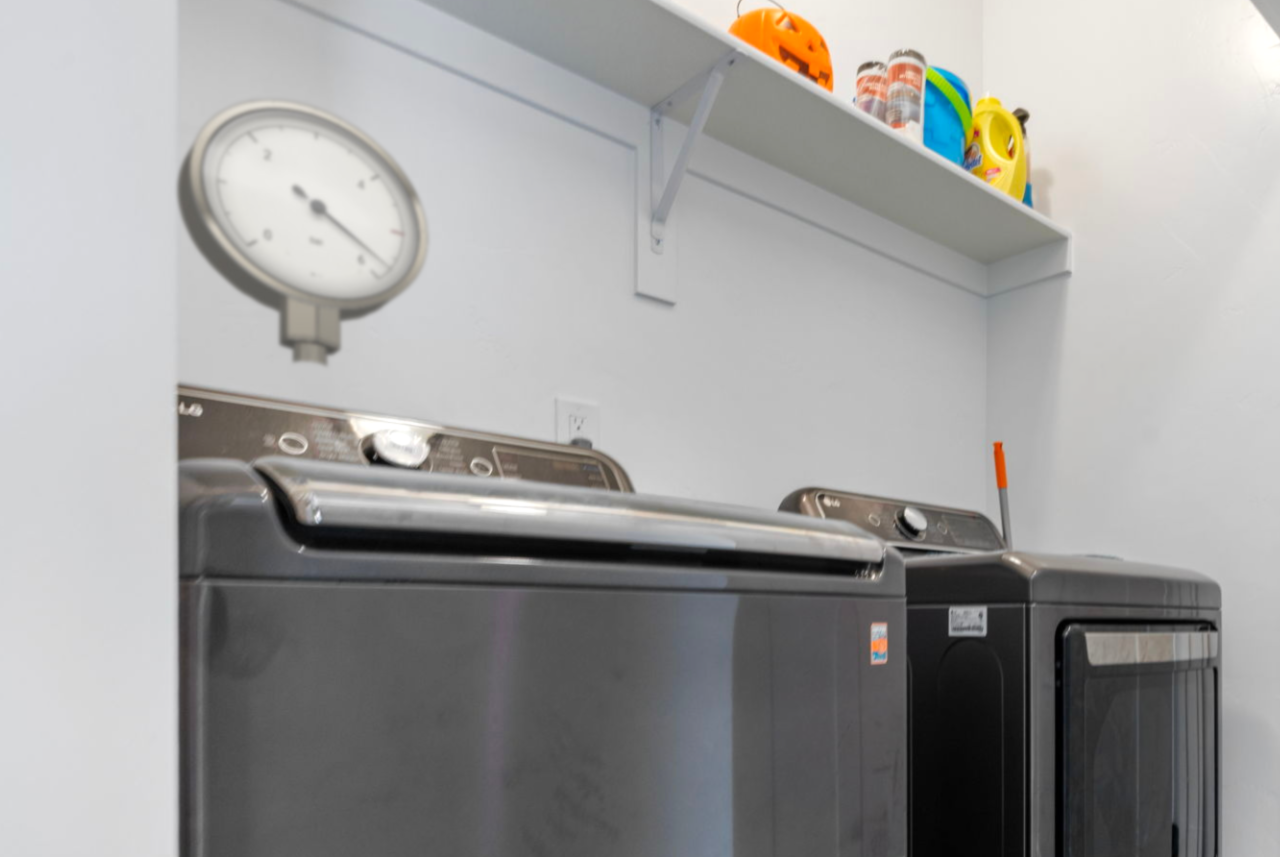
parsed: 5.75 bar
